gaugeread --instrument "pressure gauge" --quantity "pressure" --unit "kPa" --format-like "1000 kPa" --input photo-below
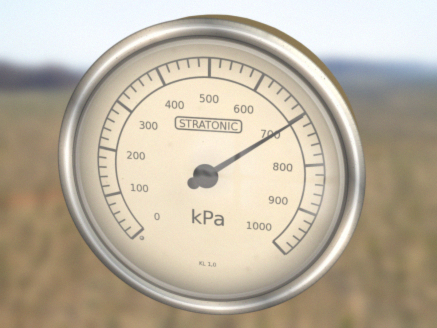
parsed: 700 kPa
